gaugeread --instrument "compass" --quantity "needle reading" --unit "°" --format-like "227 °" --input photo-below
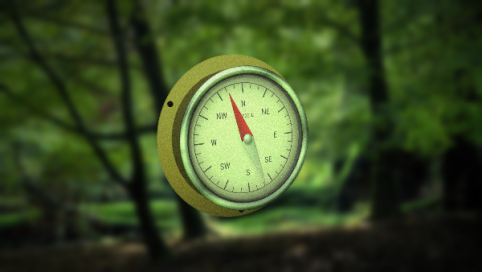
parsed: 340 °
